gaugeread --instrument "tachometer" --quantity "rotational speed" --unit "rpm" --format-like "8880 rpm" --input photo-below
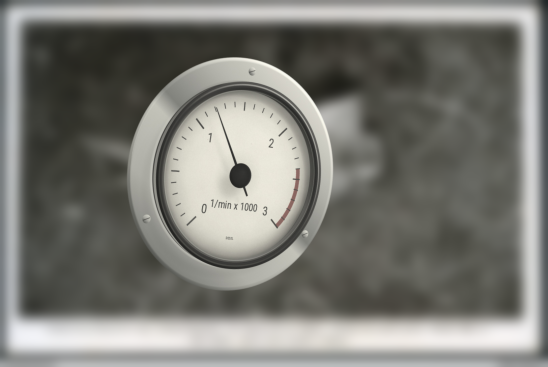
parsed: 1200 rpm
